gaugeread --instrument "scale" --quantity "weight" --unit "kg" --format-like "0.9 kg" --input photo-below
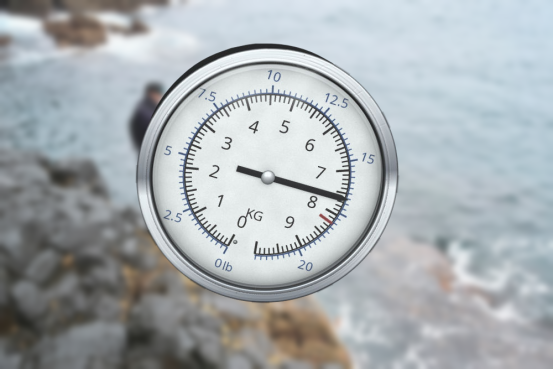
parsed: 7.6 kg
